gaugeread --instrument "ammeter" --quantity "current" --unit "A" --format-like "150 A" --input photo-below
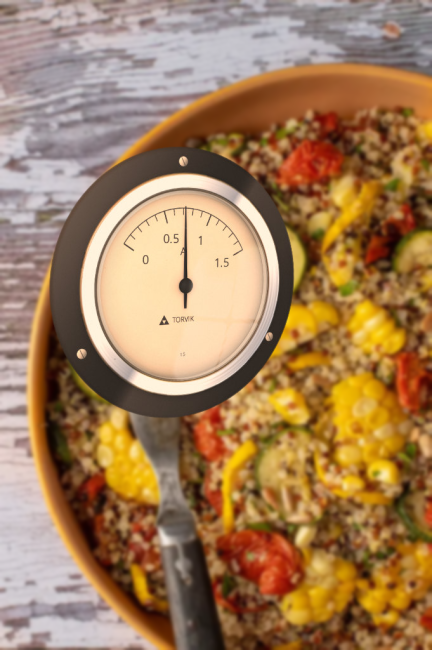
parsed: 0.7 A
